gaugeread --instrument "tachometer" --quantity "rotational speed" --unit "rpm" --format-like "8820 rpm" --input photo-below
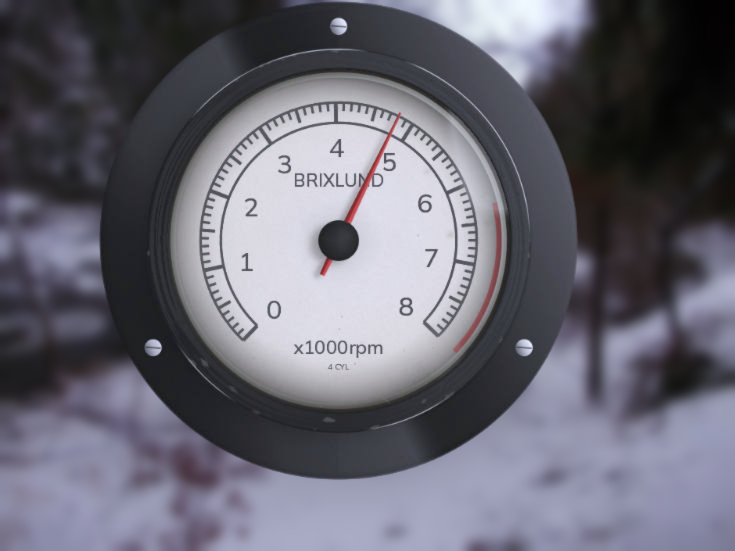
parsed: 4800 rpm
